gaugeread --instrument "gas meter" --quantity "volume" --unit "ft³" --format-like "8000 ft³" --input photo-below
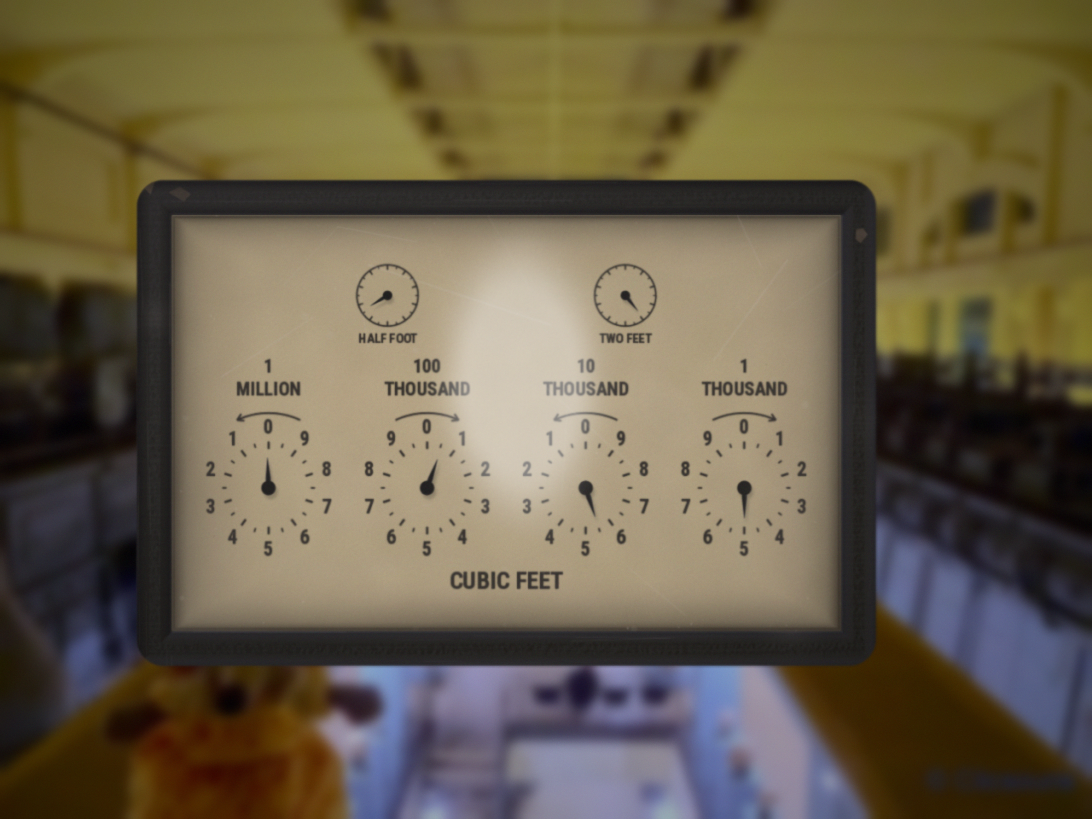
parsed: 5500 ft³
